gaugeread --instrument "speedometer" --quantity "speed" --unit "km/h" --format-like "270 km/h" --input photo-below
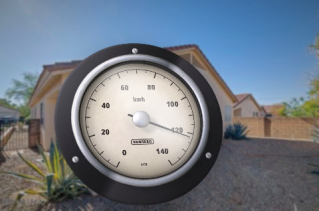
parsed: 122.5 km/h
